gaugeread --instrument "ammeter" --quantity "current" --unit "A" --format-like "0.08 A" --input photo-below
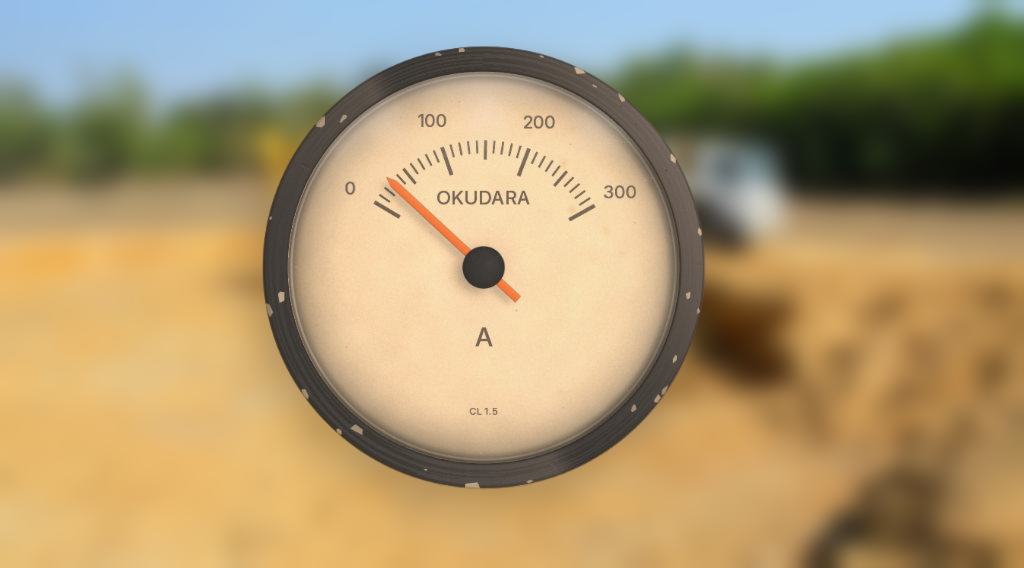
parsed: 30 A
